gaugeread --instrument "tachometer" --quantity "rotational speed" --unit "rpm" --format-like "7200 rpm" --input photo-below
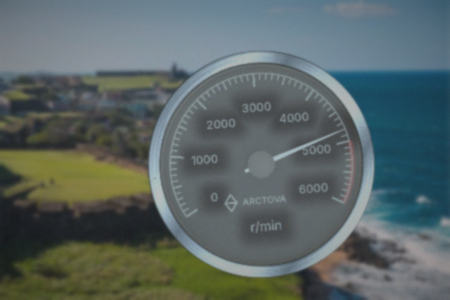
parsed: 4800 rpm
